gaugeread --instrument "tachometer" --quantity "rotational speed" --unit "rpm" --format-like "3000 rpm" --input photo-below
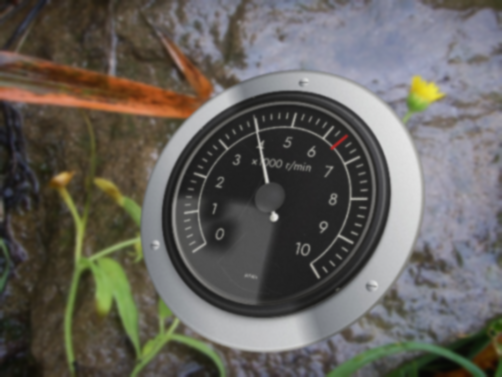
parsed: 4000 rpm
